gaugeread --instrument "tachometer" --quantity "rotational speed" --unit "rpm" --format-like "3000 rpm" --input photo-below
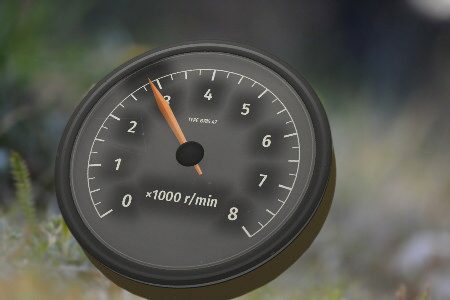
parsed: 2875 rpm
